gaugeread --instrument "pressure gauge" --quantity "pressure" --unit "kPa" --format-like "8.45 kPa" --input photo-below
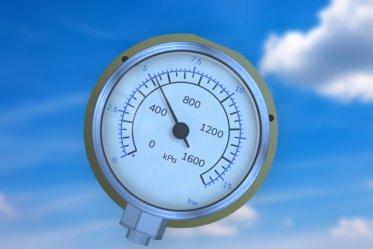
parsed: 525 kPa
